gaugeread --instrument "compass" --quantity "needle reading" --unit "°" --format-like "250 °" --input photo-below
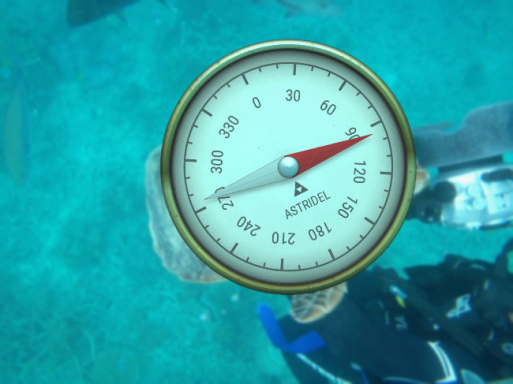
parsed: 95 °
